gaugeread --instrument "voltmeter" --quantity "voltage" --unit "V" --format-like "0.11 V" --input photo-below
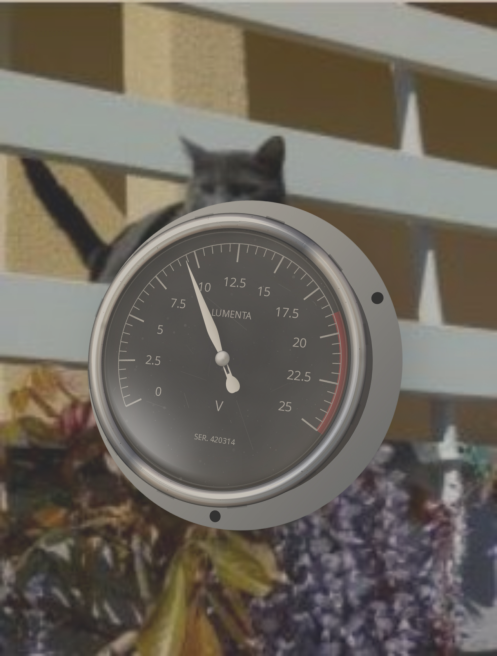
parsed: 9.5 V
